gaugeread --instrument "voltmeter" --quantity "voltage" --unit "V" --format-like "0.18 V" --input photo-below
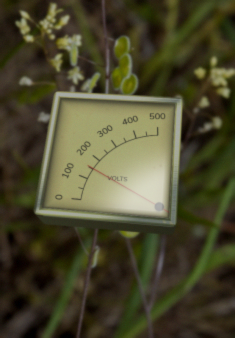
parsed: 150 V
